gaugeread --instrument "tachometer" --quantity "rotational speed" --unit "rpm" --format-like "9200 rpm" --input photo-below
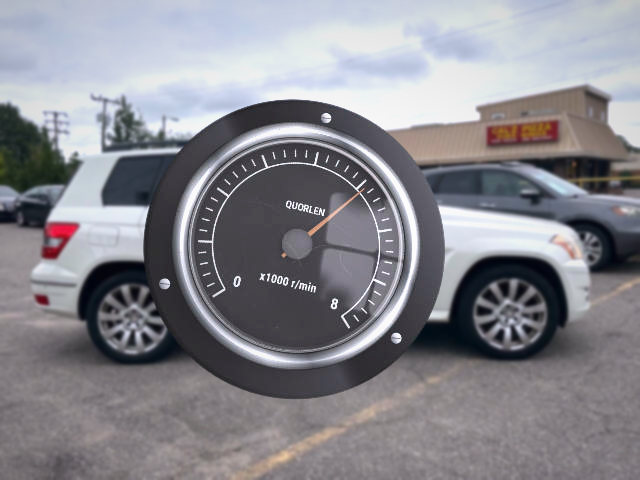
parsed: 5100 rpm
